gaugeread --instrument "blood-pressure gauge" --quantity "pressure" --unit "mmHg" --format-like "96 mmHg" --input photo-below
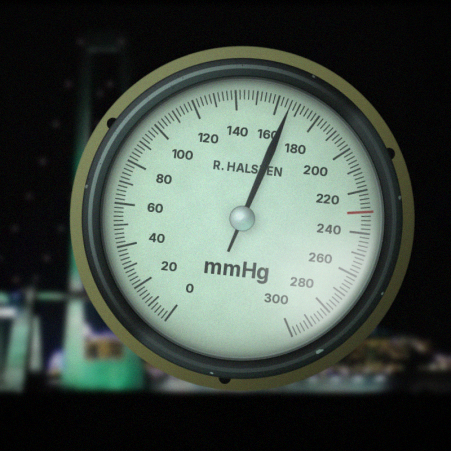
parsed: 166 mmHg
